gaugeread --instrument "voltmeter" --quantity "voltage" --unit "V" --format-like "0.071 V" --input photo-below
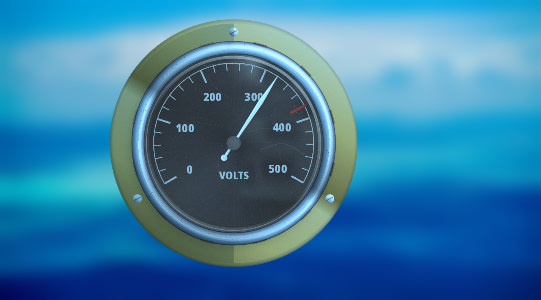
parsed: 320 V
